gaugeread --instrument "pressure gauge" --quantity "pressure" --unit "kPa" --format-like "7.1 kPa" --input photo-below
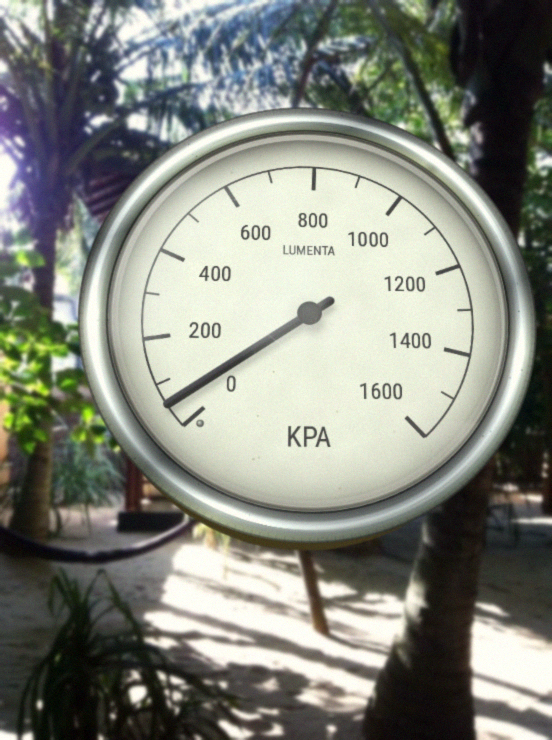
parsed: 50 kPa
